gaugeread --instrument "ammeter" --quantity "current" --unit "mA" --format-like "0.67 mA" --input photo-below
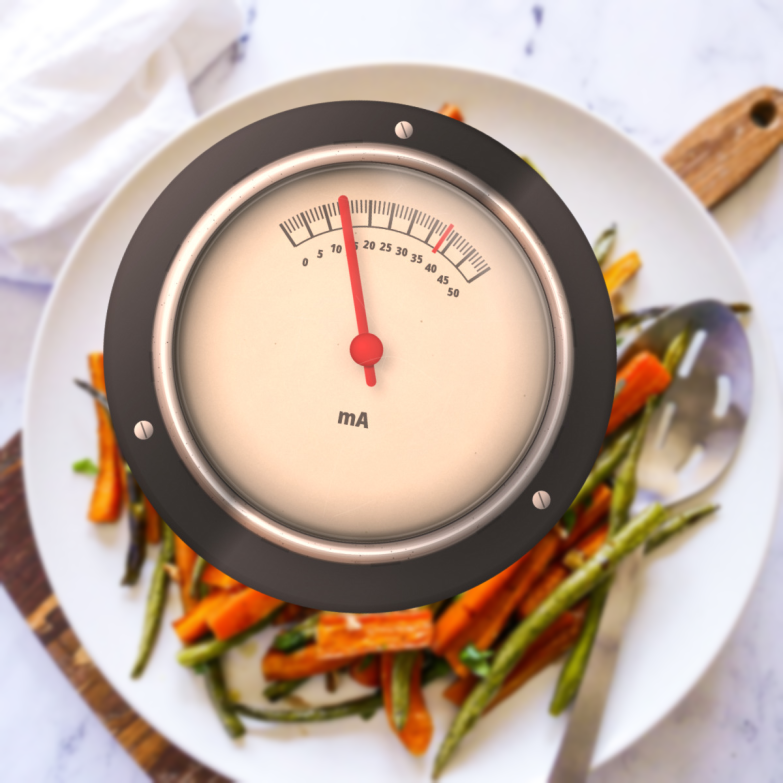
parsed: 14 mA
